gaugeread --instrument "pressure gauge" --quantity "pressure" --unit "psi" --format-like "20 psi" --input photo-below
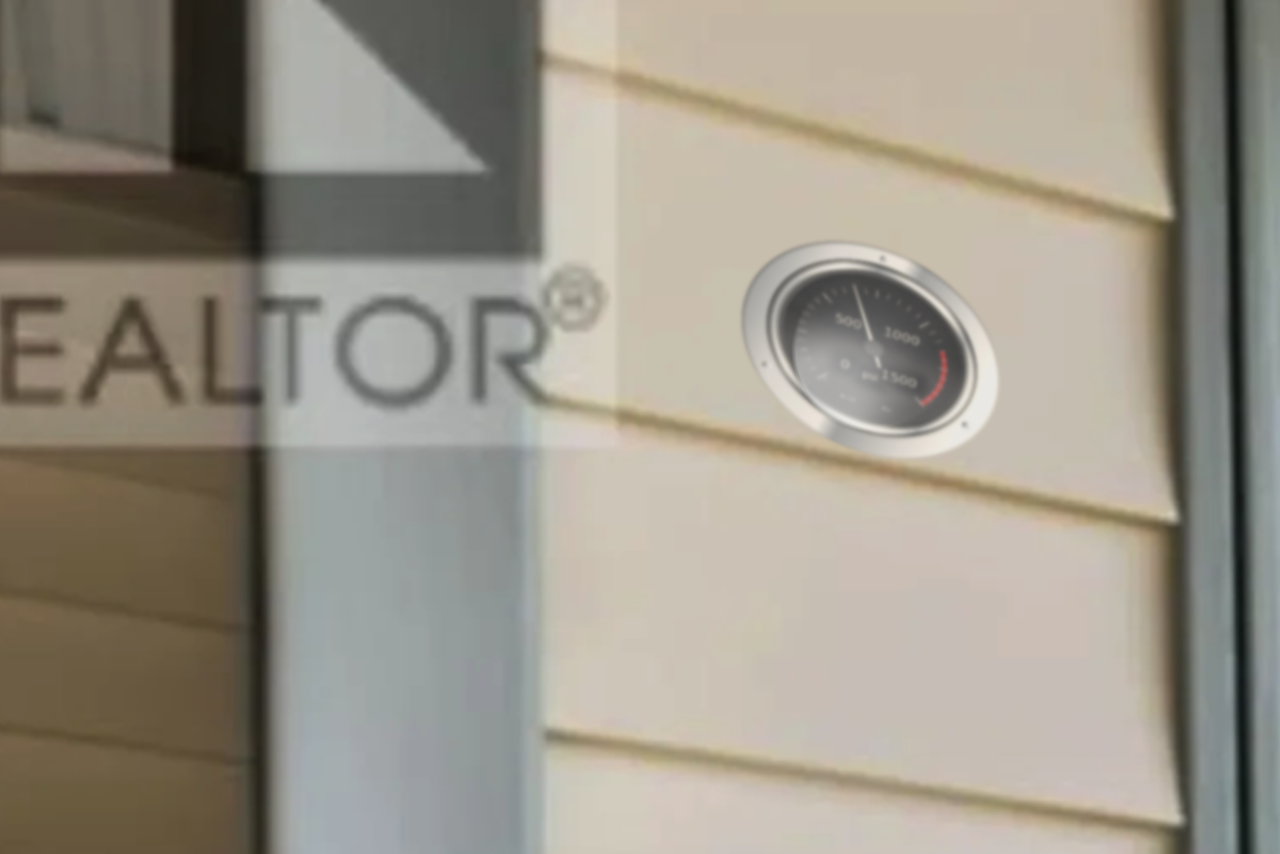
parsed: 650 psi
